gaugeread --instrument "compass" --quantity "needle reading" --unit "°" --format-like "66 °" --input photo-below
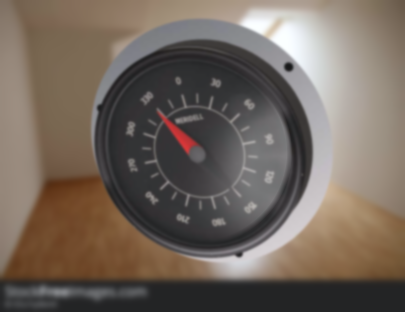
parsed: 330 °
